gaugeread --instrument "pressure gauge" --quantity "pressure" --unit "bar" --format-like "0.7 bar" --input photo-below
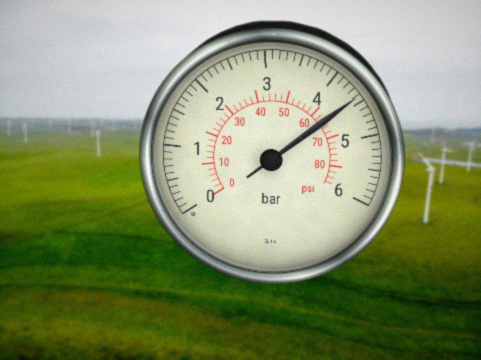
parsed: 4.4 bar
